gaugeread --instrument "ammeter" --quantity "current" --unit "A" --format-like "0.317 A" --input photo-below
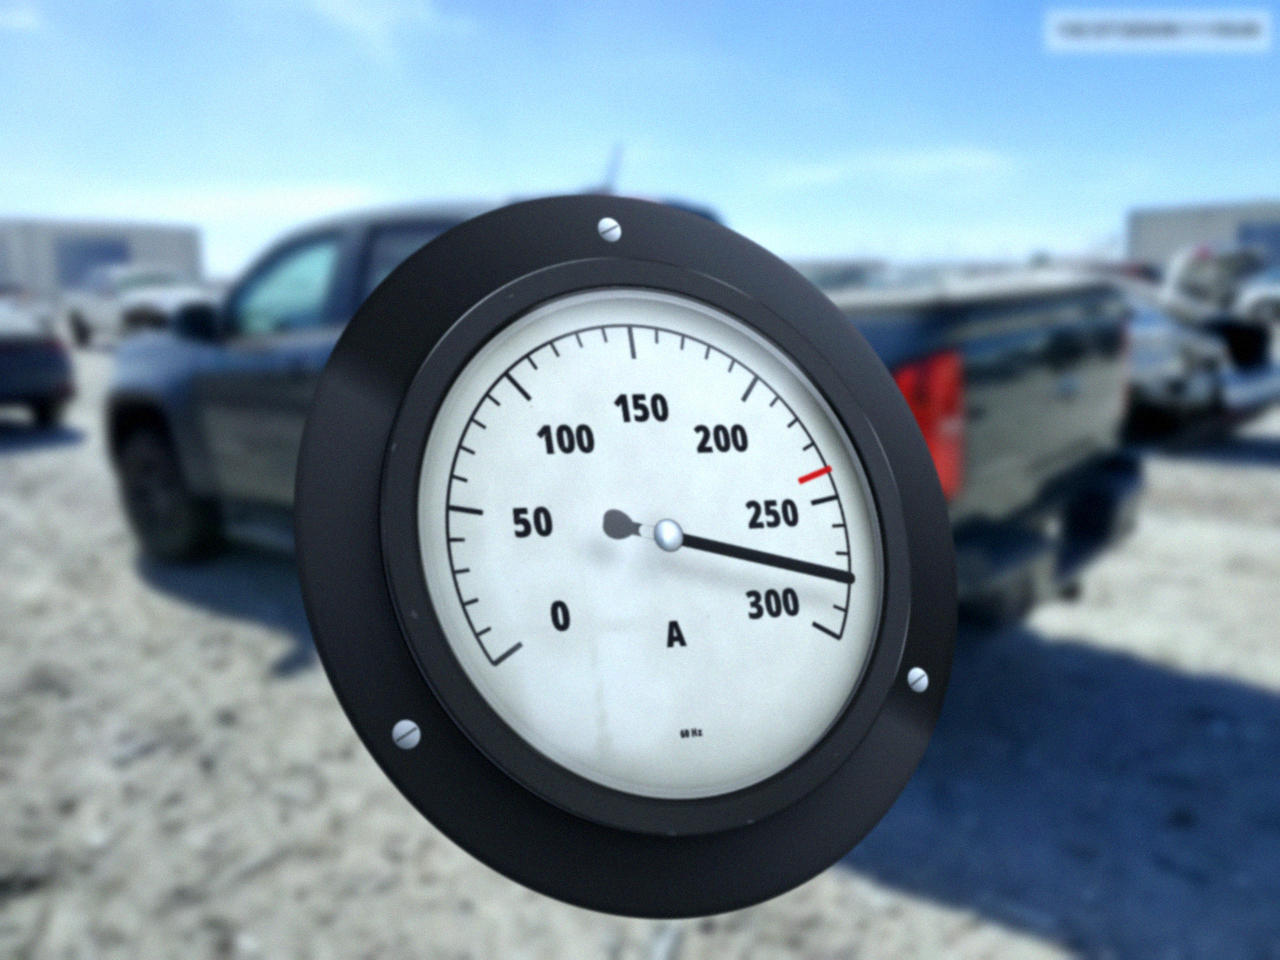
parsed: 280 A
